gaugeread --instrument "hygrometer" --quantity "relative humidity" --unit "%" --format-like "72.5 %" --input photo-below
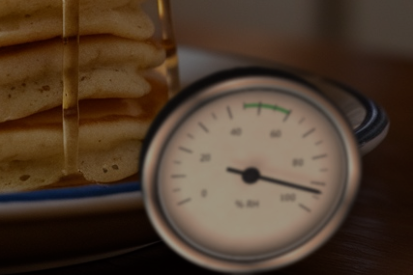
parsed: 92.5 %
